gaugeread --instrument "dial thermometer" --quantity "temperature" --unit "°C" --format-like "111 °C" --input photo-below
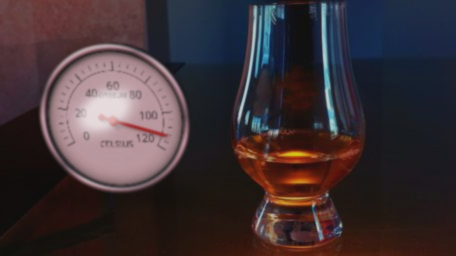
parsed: 112 °C
